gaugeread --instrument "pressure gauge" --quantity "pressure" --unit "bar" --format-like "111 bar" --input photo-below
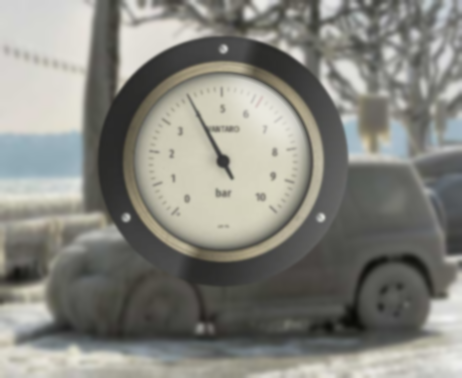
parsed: 4 bar
